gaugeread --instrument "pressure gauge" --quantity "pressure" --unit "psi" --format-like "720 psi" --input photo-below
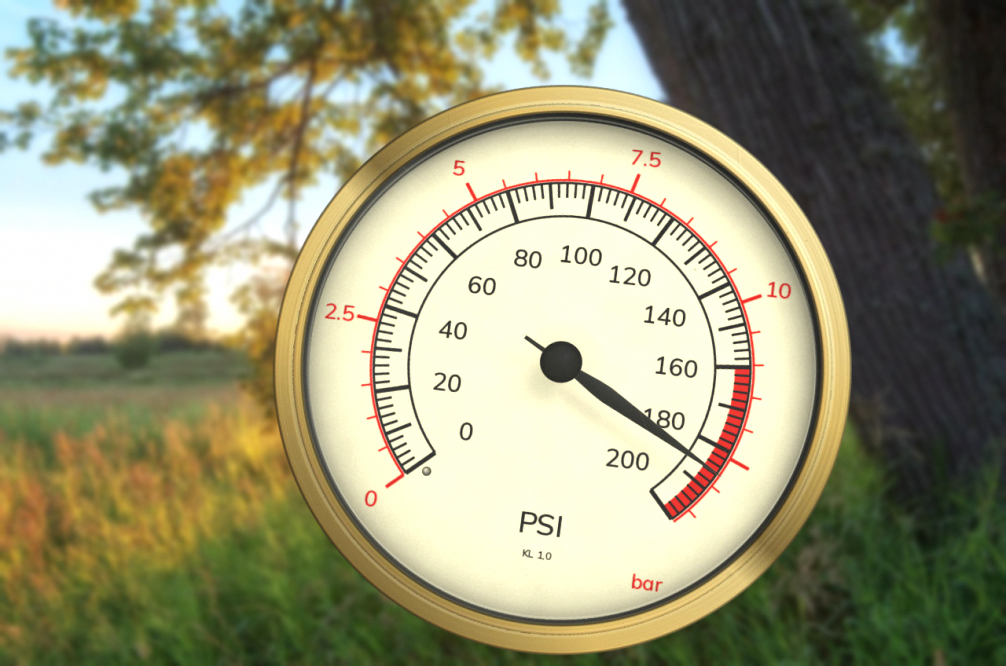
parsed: 186 psi
